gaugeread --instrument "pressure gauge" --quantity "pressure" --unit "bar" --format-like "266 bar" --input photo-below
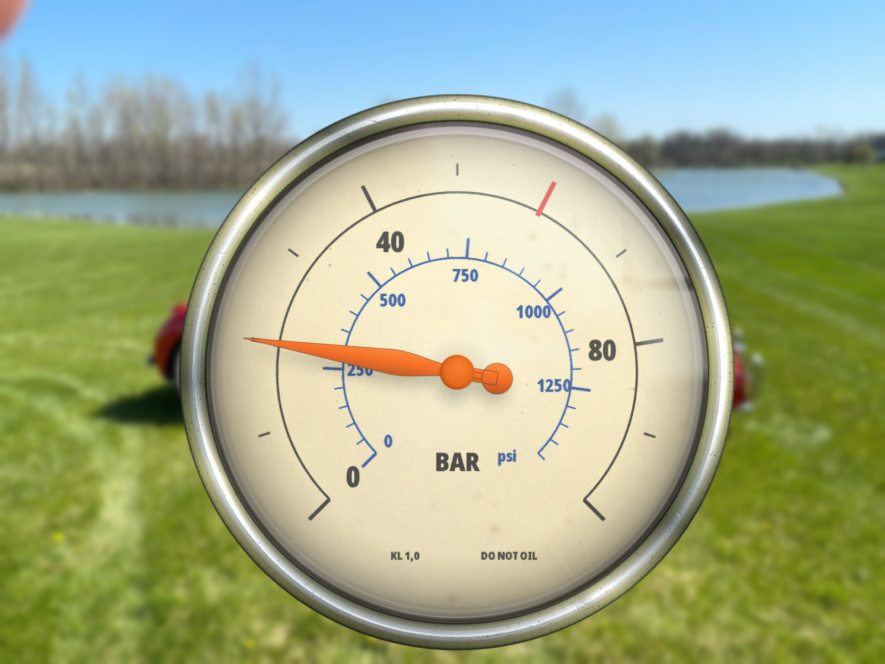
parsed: 20 bar
